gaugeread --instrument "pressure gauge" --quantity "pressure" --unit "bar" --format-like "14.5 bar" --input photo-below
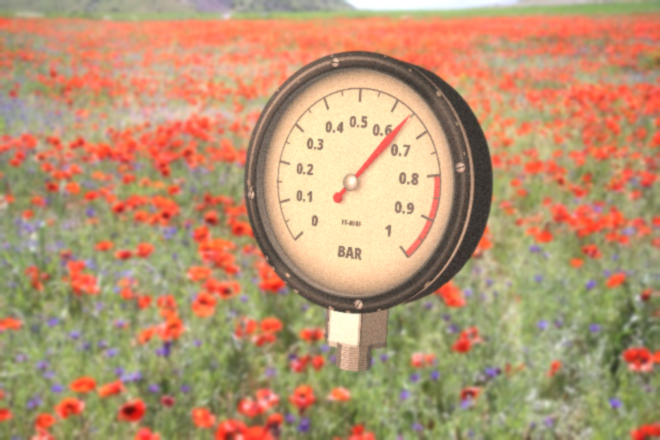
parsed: 0.65 bar
